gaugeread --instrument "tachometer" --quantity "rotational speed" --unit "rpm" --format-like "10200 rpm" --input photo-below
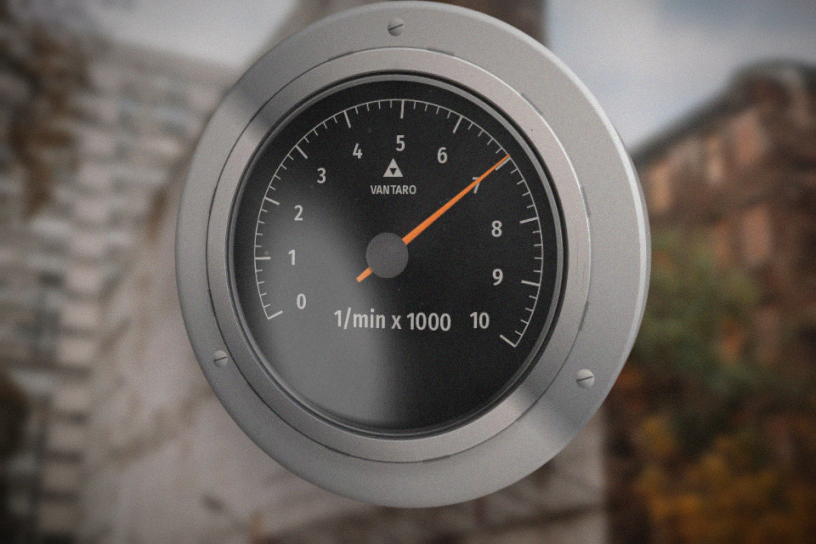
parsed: 7000 rpm
